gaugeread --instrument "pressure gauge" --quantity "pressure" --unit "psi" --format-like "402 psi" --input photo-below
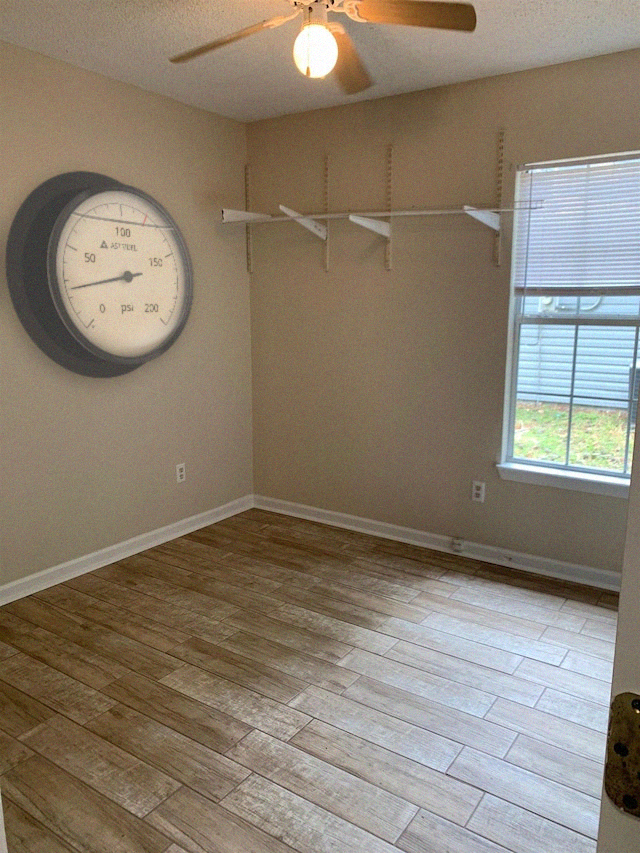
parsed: 25 psi
